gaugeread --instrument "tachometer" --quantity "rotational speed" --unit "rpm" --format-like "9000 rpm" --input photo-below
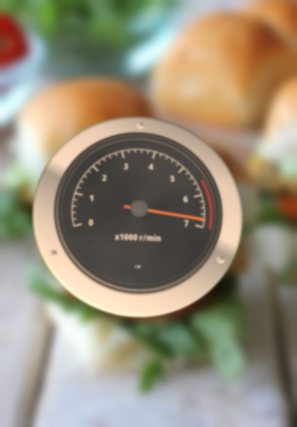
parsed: 6800 rpm
